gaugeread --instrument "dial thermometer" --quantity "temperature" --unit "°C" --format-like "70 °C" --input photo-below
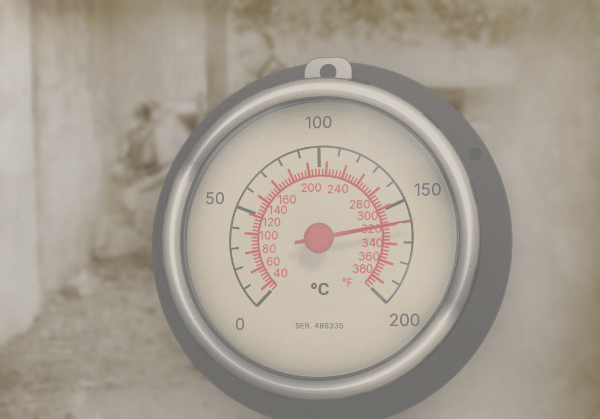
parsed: 160 °C
